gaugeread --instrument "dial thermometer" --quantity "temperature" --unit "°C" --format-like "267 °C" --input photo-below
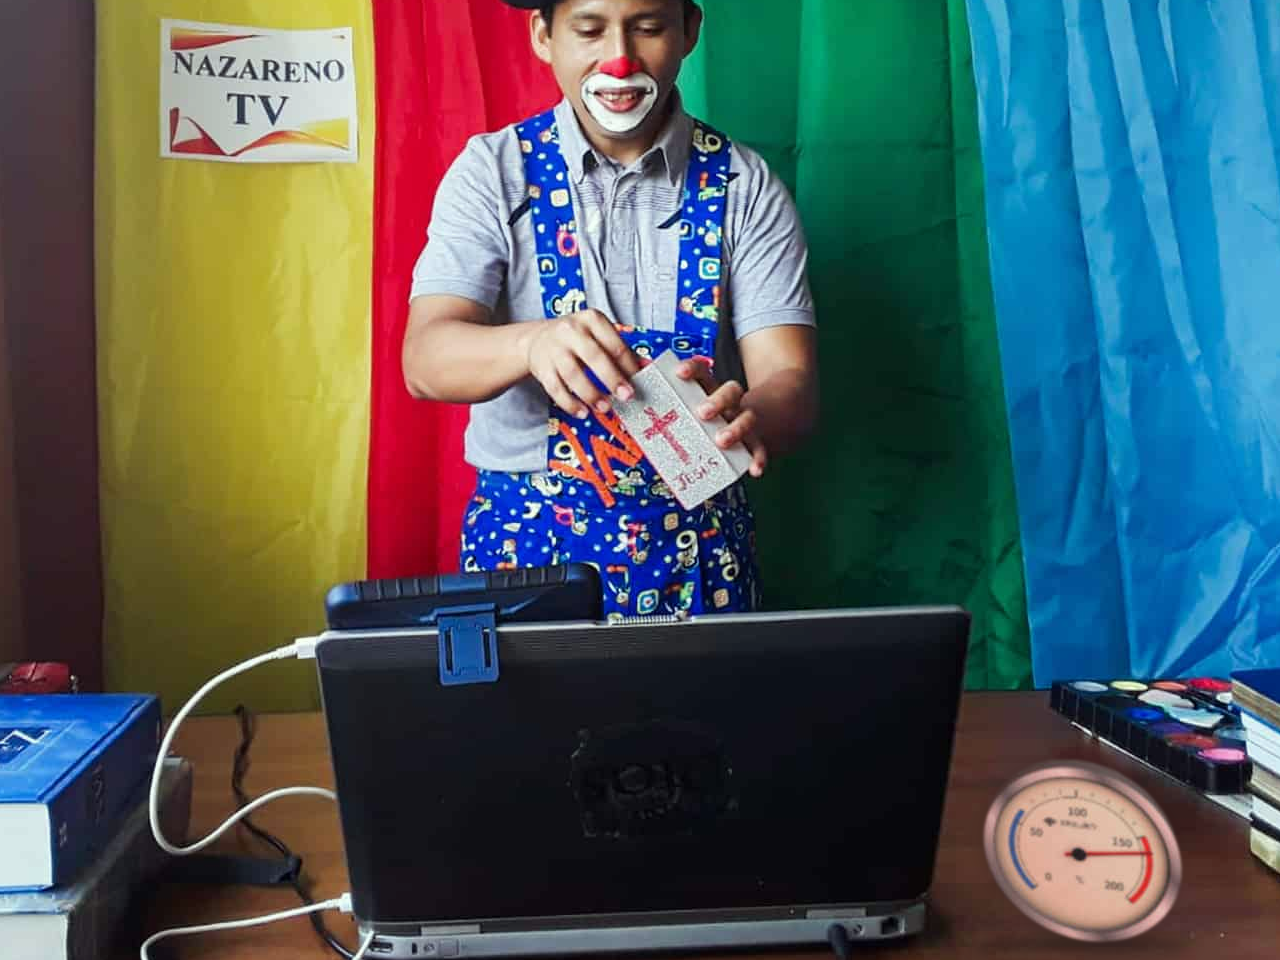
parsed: 160 °C
